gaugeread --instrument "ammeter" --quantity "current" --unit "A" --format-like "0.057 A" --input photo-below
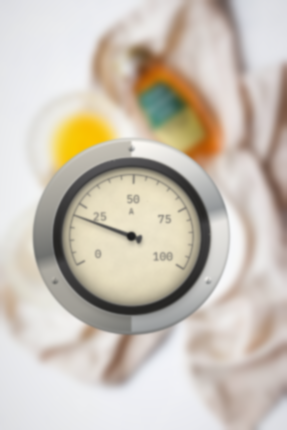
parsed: 20 A
